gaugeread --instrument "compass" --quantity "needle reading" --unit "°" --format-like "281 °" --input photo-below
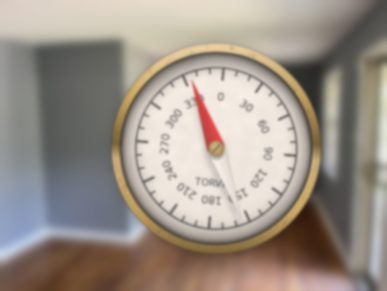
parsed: 335 °
